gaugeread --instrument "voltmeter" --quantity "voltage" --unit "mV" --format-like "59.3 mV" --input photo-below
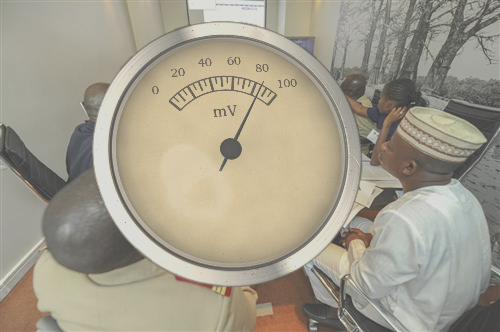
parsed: 85 mV
